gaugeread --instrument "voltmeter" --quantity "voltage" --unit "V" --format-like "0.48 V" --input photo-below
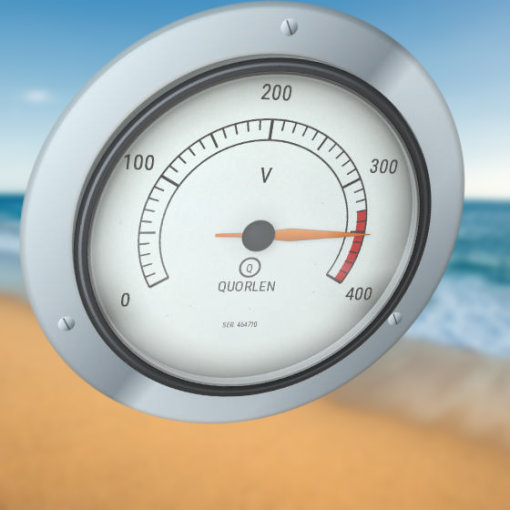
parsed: 350 V
